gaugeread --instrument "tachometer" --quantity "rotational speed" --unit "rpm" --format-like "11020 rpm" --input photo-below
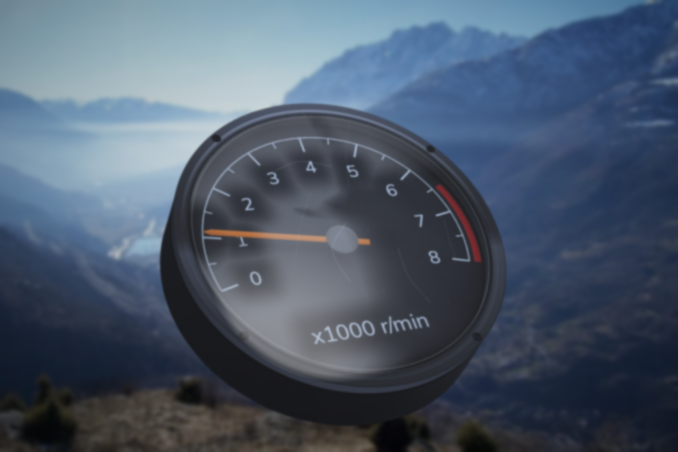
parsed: 1000 rpm
